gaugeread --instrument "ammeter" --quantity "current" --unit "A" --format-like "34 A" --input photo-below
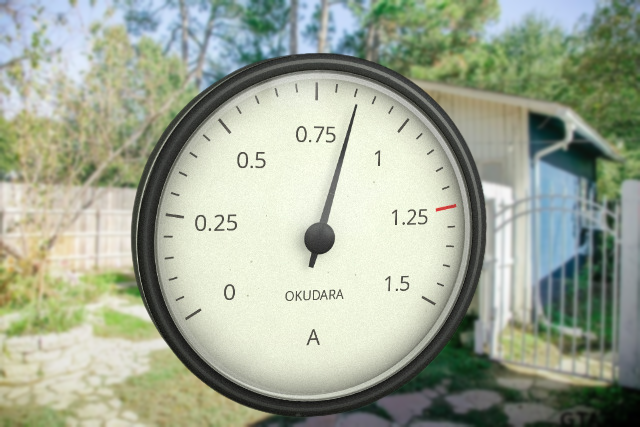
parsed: 0.85 A
